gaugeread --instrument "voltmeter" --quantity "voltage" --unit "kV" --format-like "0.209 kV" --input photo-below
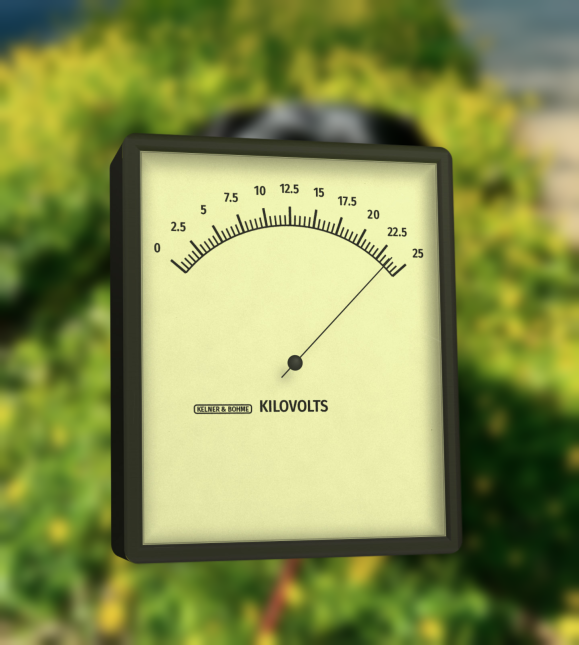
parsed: 23.5 kV
